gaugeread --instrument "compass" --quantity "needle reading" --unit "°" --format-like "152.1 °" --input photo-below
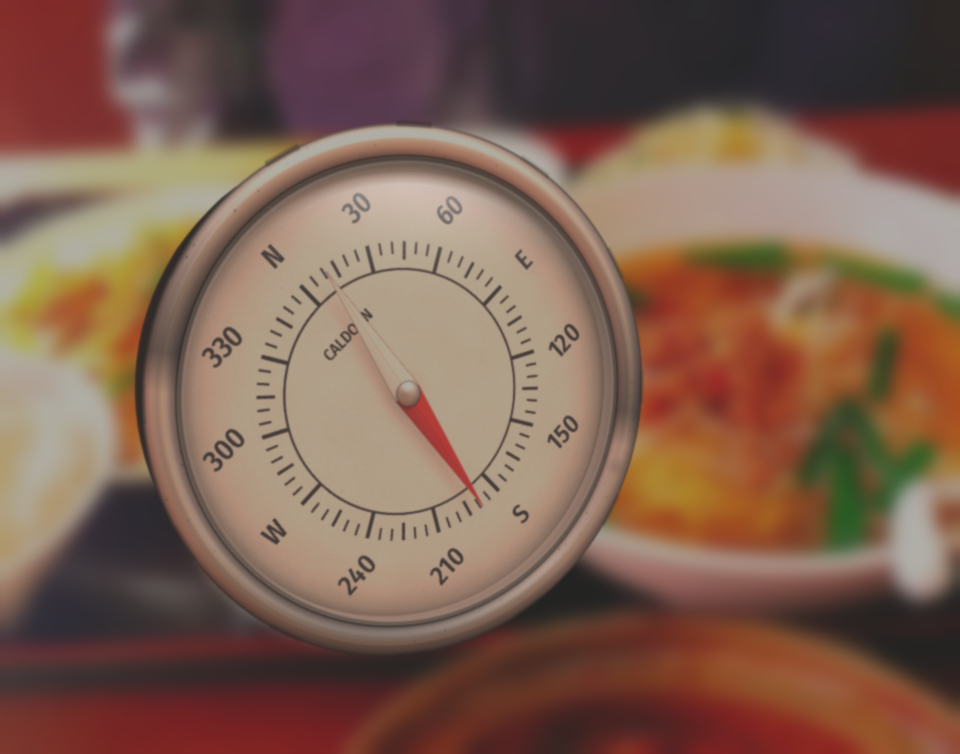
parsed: 190 °
